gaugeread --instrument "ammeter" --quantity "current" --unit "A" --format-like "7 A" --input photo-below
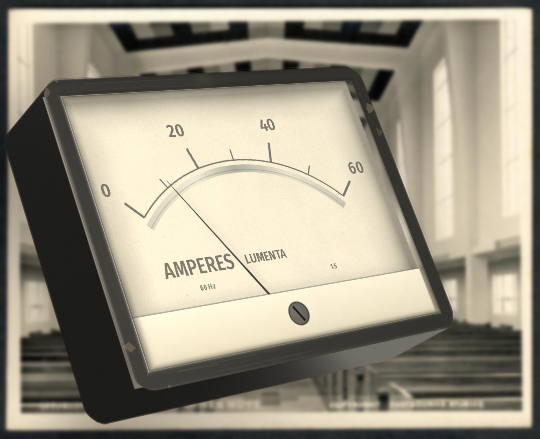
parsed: 10 A
